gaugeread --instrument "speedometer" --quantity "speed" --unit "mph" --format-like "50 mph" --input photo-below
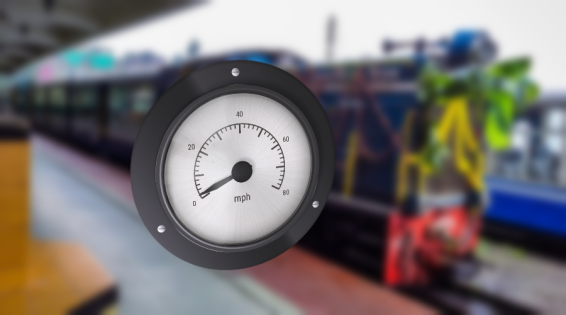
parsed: 2 mph
